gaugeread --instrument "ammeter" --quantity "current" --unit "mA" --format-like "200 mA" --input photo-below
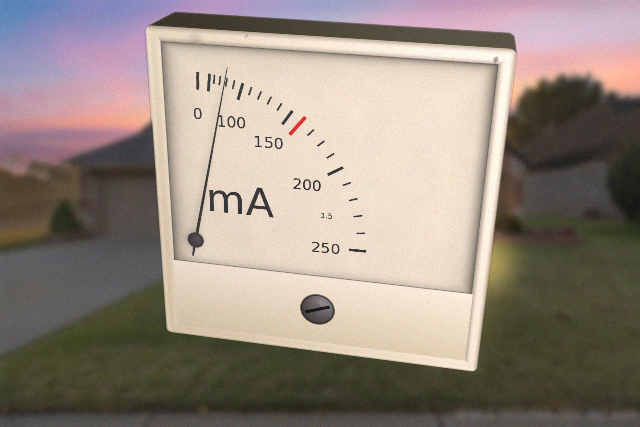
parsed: 80 mA
